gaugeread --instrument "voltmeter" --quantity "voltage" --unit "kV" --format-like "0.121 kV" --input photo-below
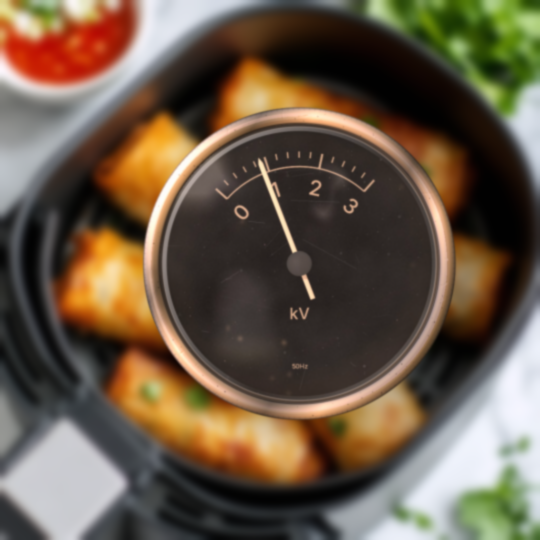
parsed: 0.9 kV
